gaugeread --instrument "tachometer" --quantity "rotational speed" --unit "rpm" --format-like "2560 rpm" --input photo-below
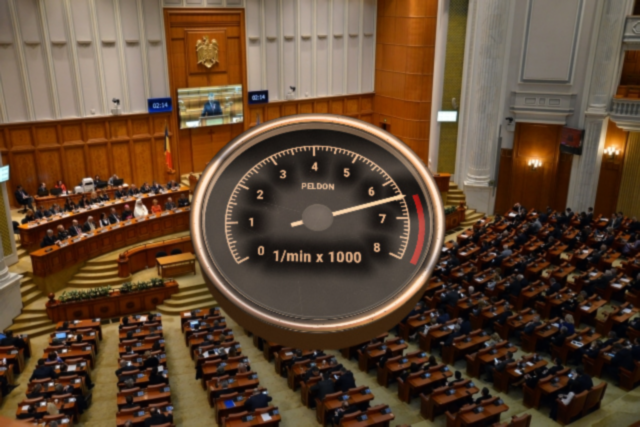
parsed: 6500 rpm
